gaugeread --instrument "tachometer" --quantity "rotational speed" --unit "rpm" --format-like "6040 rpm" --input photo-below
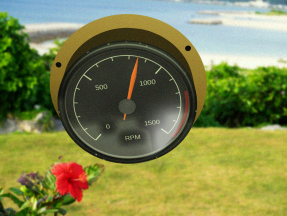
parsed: 850 rpm
